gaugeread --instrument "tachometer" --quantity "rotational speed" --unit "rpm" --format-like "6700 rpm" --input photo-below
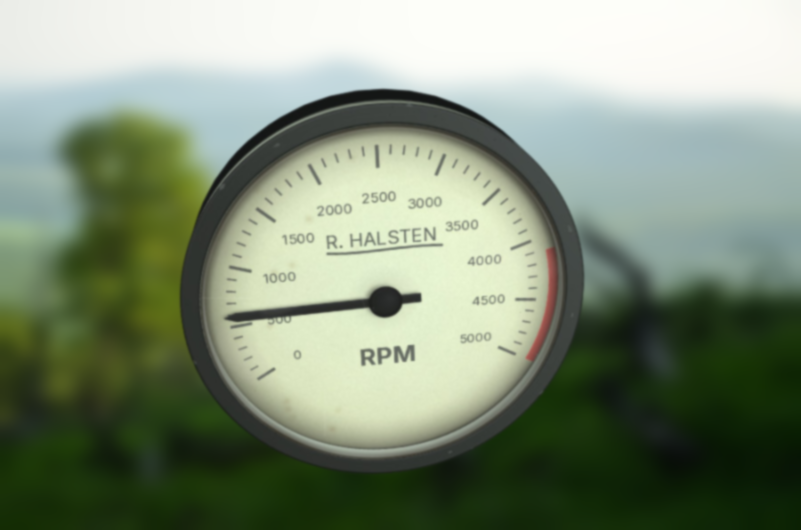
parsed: 600 rpm
